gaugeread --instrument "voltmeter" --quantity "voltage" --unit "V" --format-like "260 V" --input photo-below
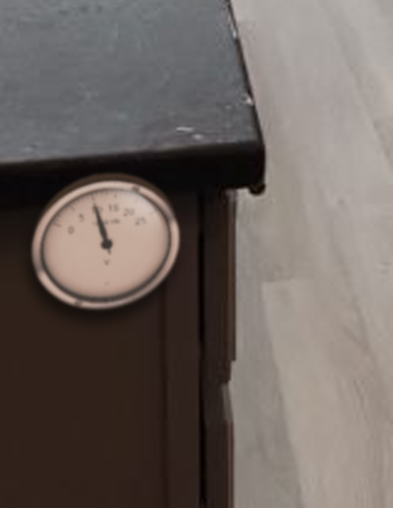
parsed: 10 V
